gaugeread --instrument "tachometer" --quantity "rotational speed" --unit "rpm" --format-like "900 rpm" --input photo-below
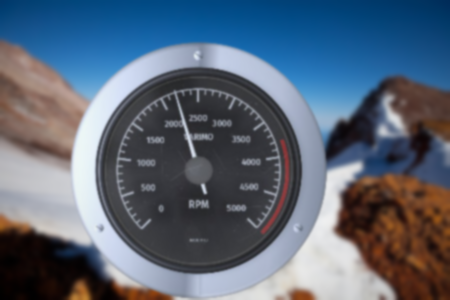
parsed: 2200 rpm
